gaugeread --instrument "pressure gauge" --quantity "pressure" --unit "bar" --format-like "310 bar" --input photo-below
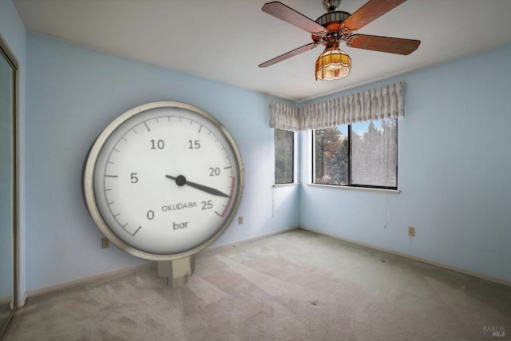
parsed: 23 bar
